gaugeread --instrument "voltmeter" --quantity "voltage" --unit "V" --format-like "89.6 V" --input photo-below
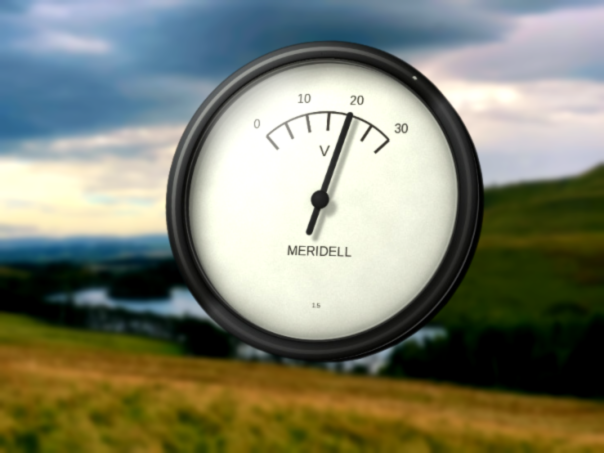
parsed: 20 V
